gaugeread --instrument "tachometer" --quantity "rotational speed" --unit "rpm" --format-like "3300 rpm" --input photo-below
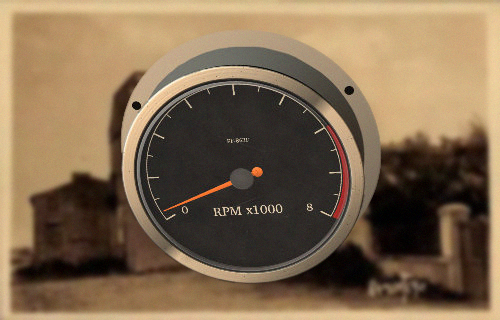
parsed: 250 rpm
